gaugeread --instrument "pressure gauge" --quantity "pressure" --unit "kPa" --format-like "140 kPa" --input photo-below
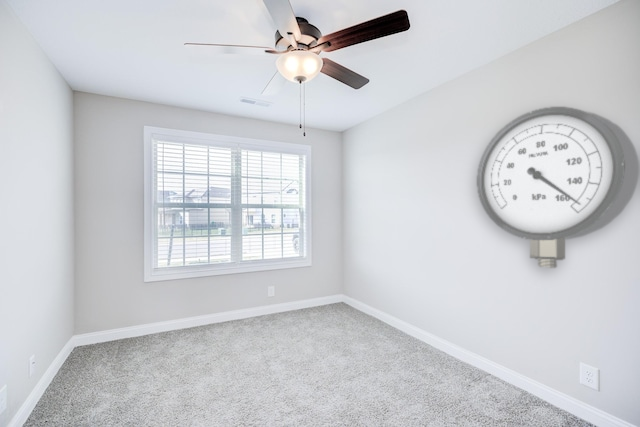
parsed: 155 kPa
